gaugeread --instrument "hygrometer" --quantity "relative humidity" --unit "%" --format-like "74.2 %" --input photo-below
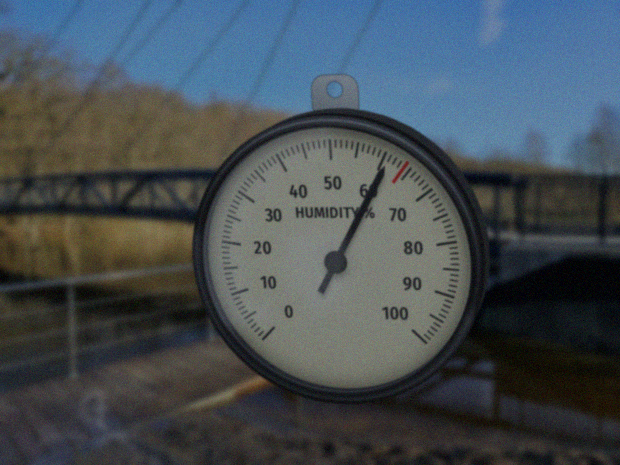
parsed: 61 %
